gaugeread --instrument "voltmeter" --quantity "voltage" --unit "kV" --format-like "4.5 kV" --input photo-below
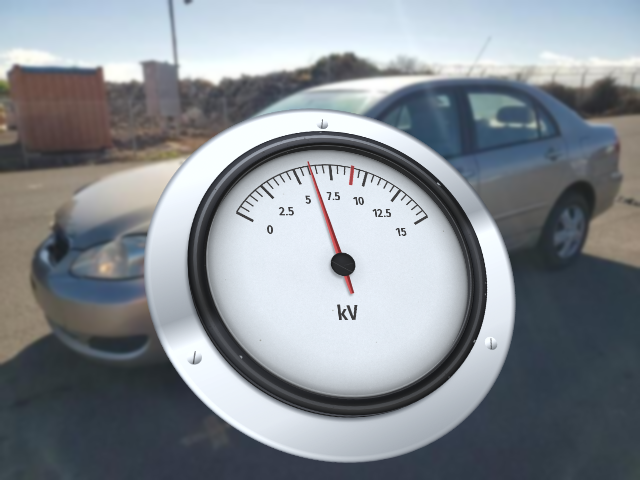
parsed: 6 kV
